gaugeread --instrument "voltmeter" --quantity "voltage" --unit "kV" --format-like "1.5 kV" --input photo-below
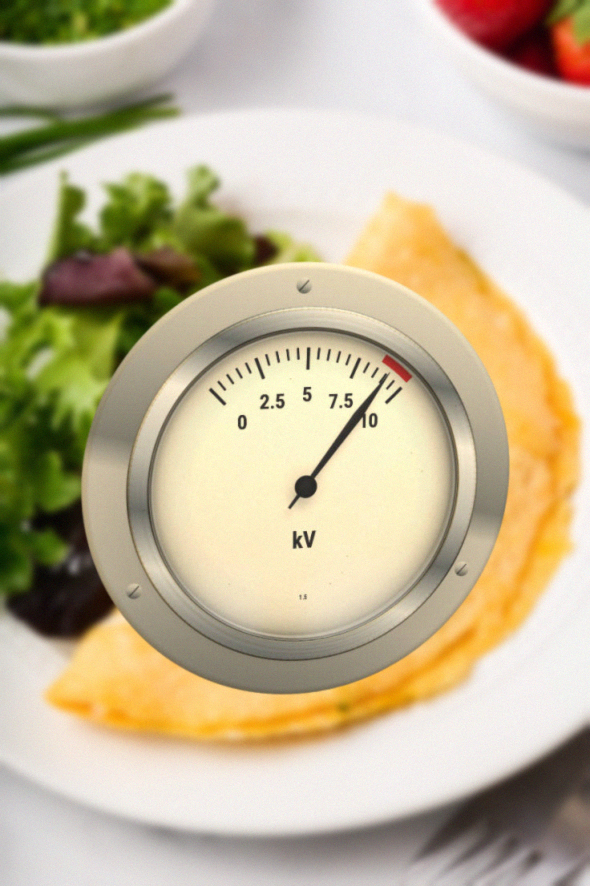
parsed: 9 kV
